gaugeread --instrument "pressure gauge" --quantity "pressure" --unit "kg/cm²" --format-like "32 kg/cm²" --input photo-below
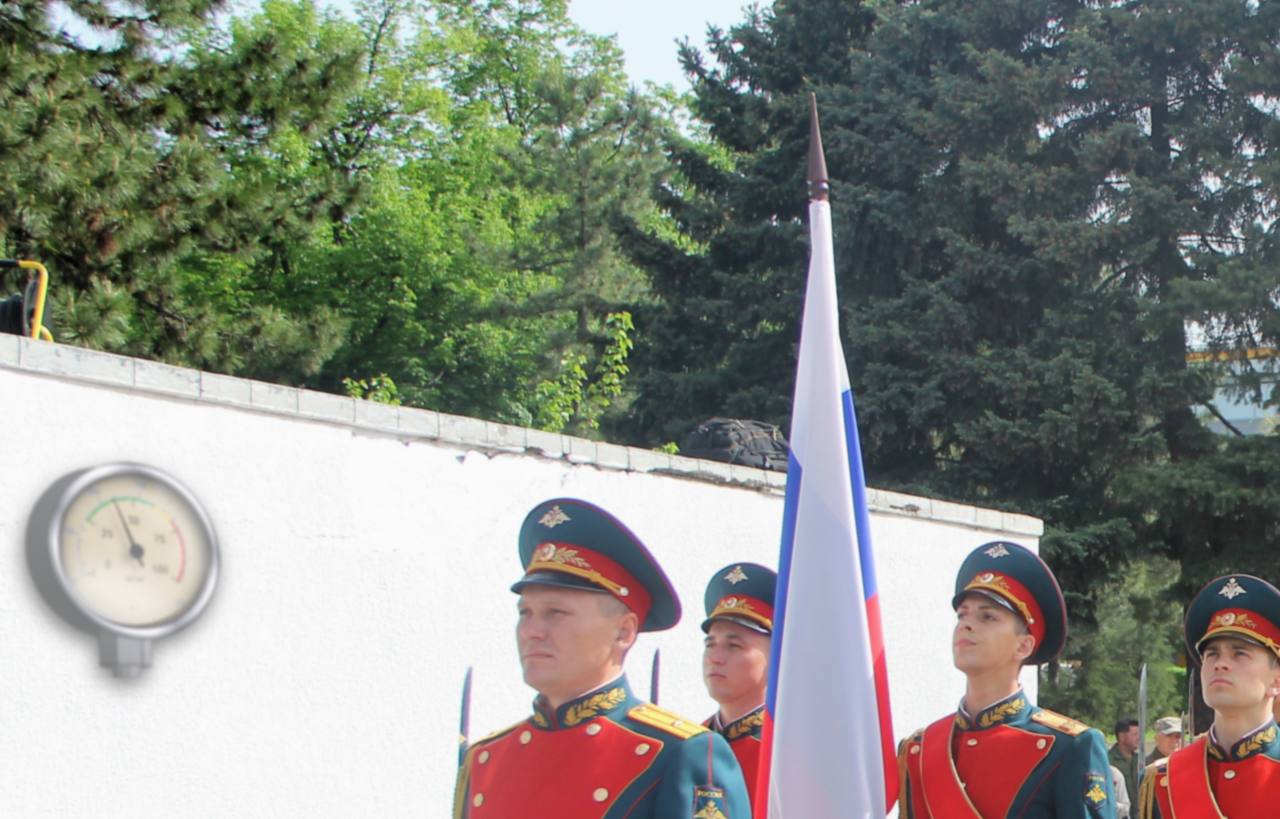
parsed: 40 kg/cm²
